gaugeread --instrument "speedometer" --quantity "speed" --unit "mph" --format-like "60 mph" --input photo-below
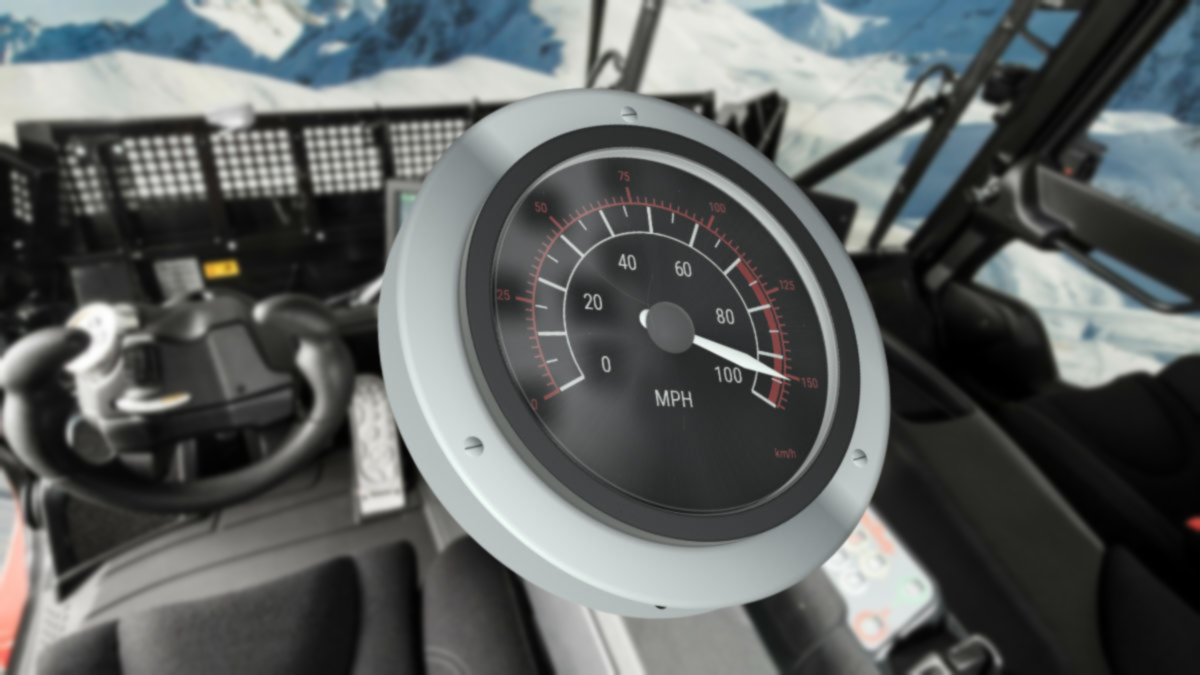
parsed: 95 mph
